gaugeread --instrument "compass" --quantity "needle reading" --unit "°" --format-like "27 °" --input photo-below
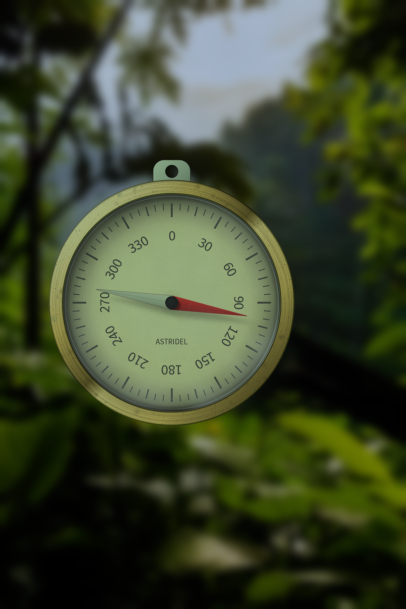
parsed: 100 °
